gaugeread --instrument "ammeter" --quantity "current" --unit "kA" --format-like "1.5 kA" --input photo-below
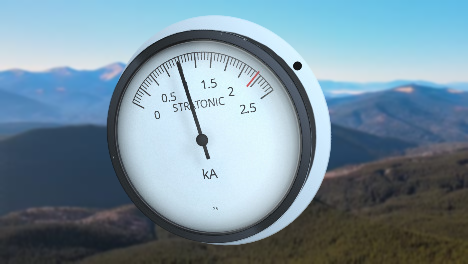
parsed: 1 kA
